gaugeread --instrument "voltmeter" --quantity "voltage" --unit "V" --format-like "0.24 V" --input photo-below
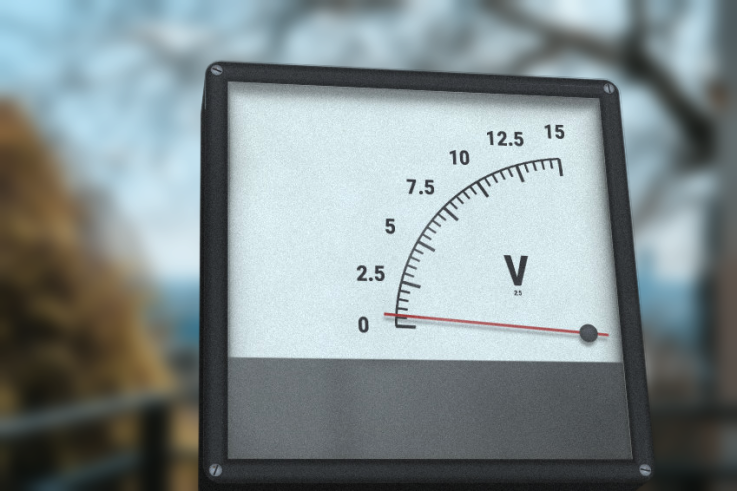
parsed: 0.5 V
